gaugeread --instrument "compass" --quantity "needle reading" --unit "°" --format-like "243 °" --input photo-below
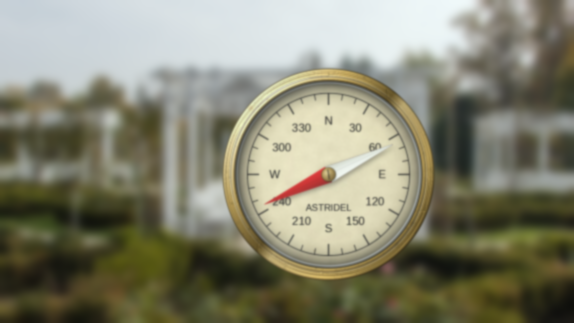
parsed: 245 °
